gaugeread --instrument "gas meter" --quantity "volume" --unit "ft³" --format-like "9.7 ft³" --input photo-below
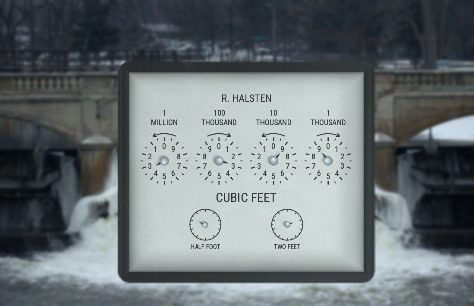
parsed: 328900 ft³
